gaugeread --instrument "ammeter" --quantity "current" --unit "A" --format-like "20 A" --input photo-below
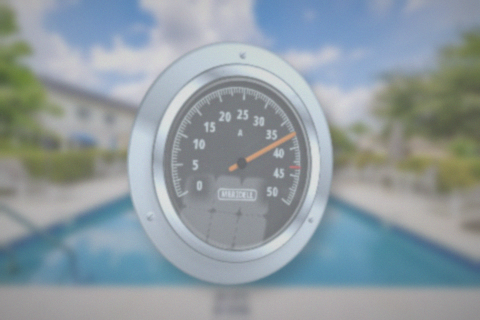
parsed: 37.5 A
